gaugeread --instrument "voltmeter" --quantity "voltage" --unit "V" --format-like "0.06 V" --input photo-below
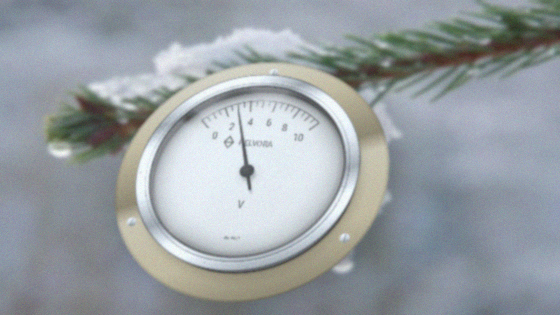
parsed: 3 V
